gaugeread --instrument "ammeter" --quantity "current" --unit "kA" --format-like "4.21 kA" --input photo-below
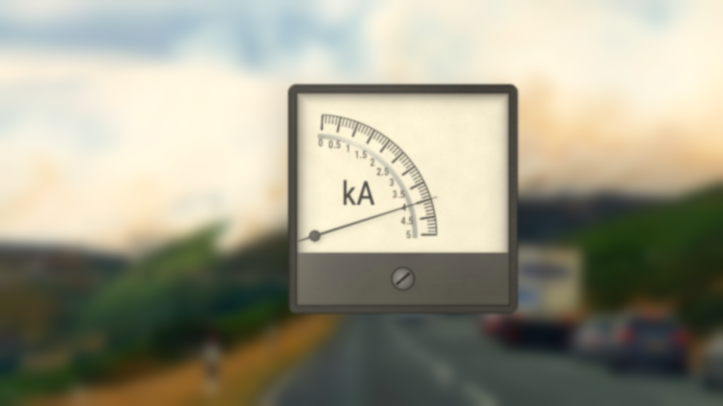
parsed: 4 kA
